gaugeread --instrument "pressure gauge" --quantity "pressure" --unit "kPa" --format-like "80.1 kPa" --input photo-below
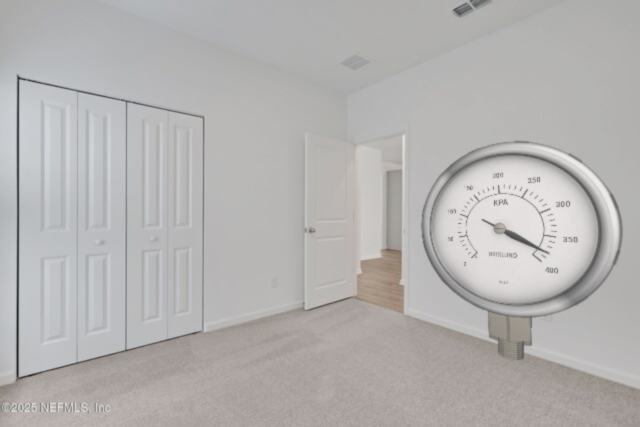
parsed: 380 kPa
